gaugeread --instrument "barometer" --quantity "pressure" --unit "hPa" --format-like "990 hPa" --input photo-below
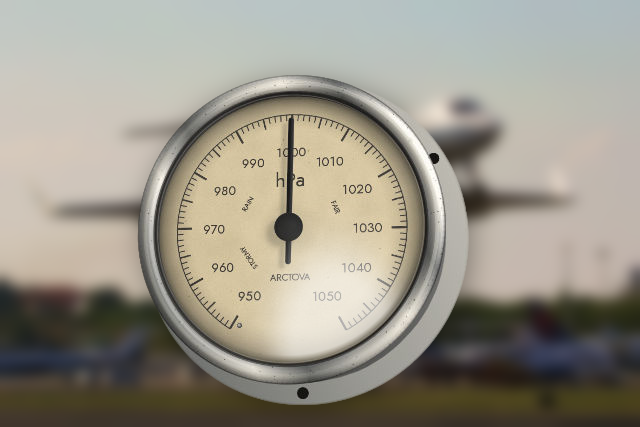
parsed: 1000 hPa
